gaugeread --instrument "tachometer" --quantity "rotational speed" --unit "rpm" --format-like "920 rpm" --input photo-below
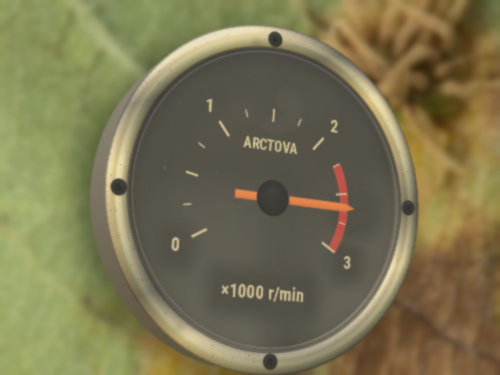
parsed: 2625 rpm
